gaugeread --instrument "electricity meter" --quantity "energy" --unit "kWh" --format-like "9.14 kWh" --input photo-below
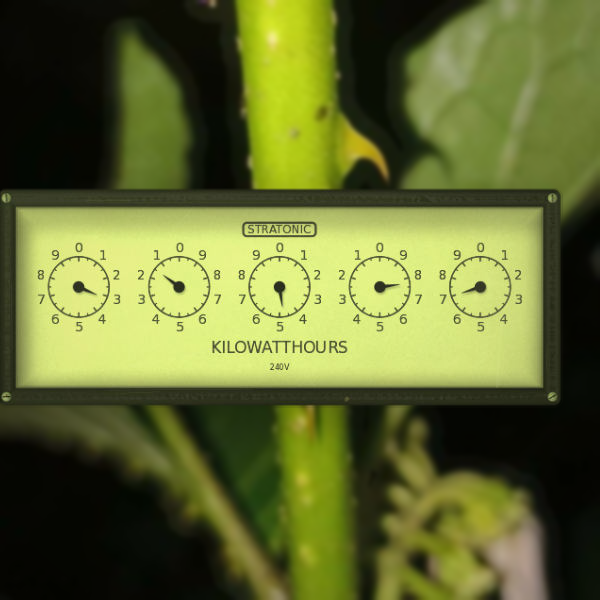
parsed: 31477 kWh
